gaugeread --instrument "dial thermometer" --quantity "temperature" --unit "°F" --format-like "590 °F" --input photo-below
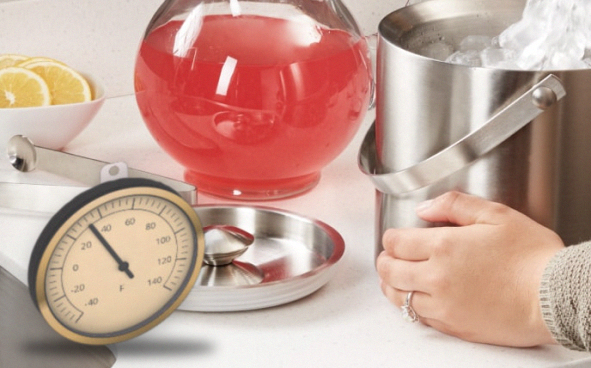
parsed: 32 °F
